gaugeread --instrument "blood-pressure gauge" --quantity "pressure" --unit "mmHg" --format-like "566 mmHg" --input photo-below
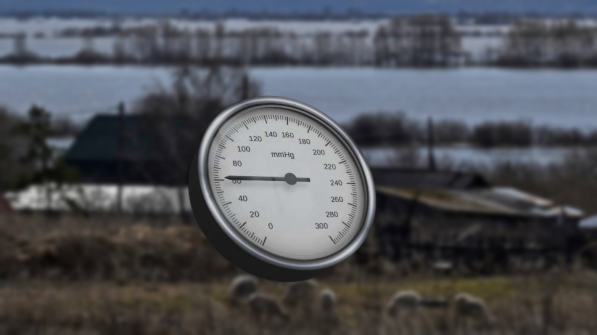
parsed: 60 mmHg
